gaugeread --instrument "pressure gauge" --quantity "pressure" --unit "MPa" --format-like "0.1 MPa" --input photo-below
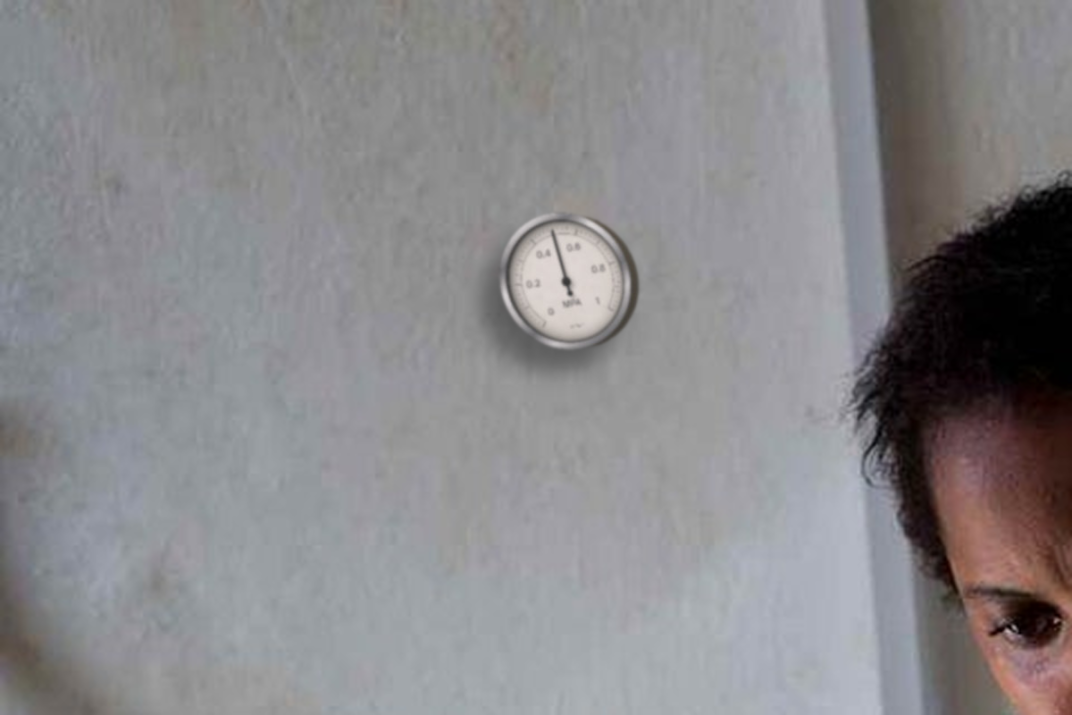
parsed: 0.5 MPa
